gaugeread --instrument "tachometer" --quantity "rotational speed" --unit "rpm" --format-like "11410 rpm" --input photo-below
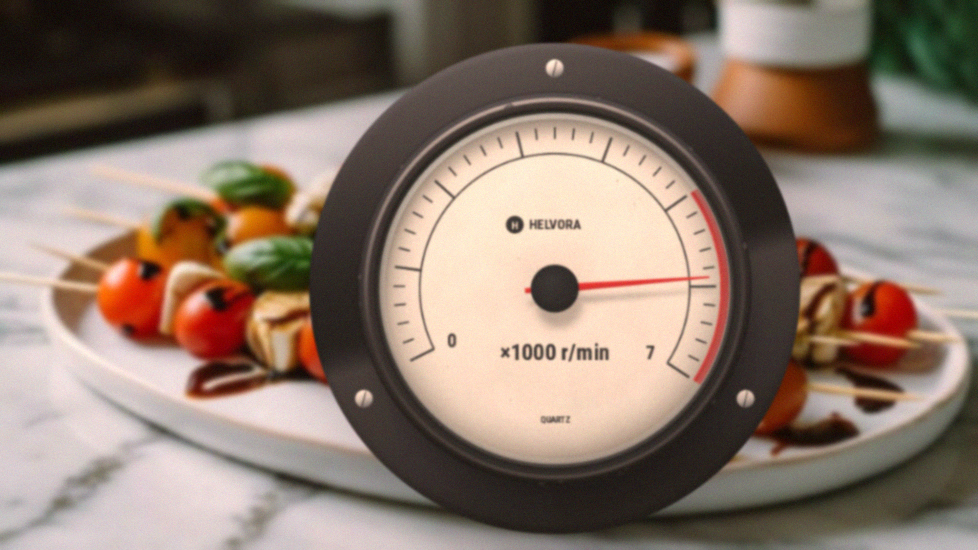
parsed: 5900 rpm
